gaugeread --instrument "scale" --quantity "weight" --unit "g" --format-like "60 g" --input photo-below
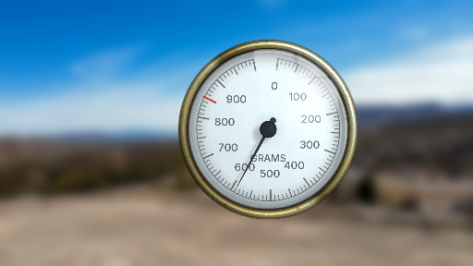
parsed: 590 g
